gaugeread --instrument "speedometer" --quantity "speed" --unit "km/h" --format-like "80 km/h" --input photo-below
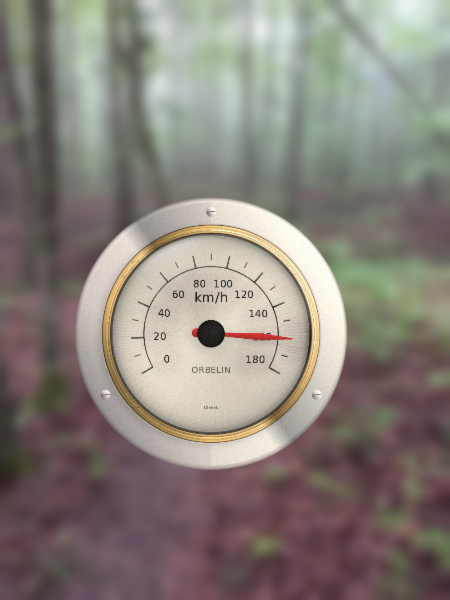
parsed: 160 km/h
